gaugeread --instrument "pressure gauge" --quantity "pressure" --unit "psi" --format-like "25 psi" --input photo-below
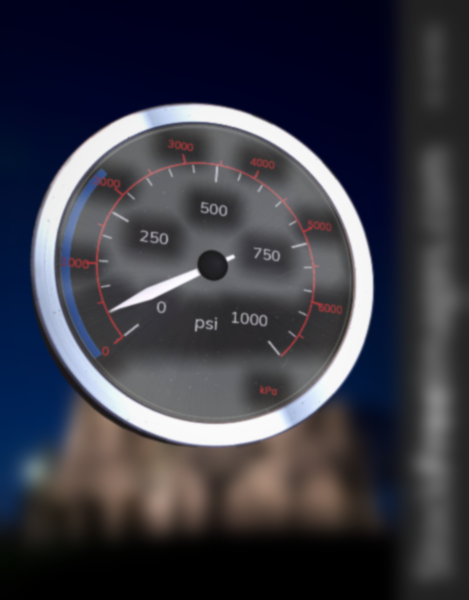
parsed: 50 psi
